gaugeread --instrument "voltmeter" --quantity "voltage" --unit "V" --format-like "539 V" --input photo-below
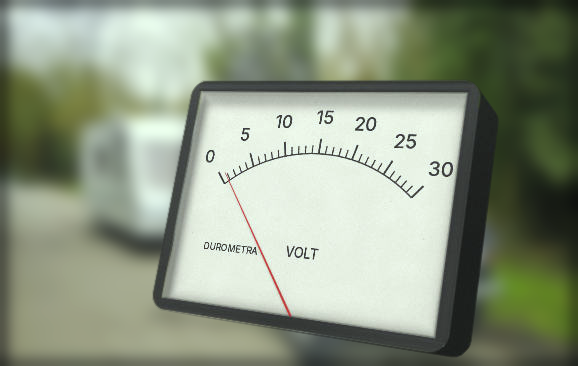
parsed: 1 V
